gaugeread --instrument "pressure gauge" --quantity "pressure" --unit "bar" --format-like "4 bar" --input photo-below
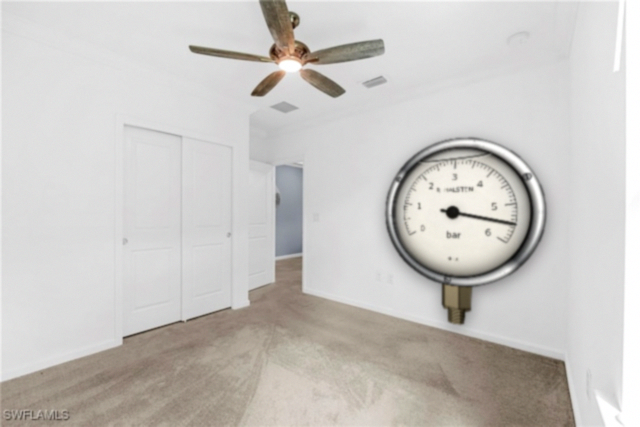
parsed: 5.5 bar
